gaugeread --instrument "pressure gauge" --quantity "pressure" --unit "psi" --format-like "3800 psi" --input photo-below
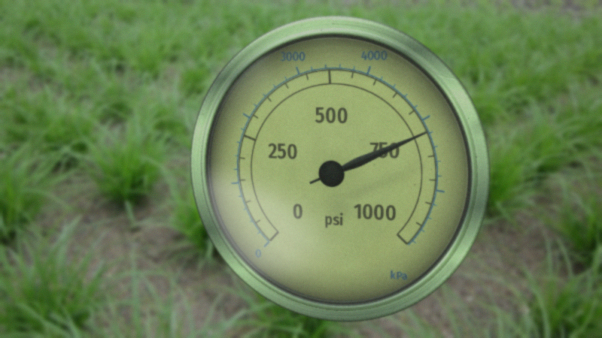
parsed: 750 psi
